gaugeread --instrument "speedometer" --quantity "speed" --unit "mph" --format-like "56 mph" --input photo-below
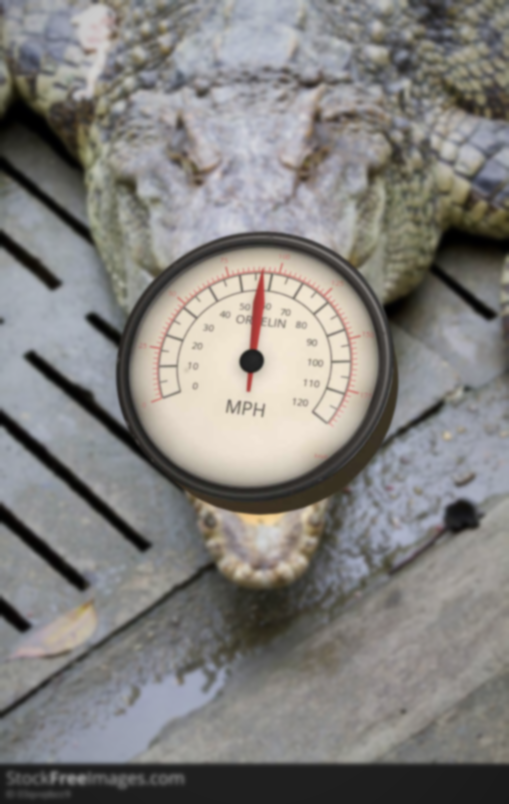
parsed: 57.5 mph
